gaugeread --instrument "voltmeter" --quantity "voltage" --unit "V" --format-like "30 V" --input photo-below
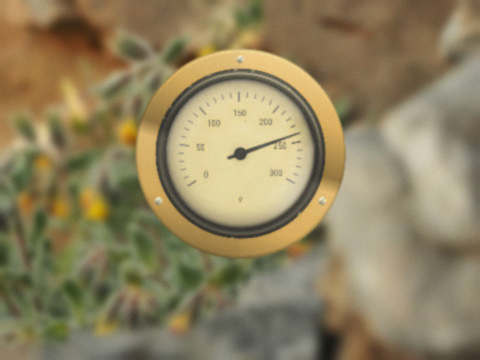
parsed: 240 V
